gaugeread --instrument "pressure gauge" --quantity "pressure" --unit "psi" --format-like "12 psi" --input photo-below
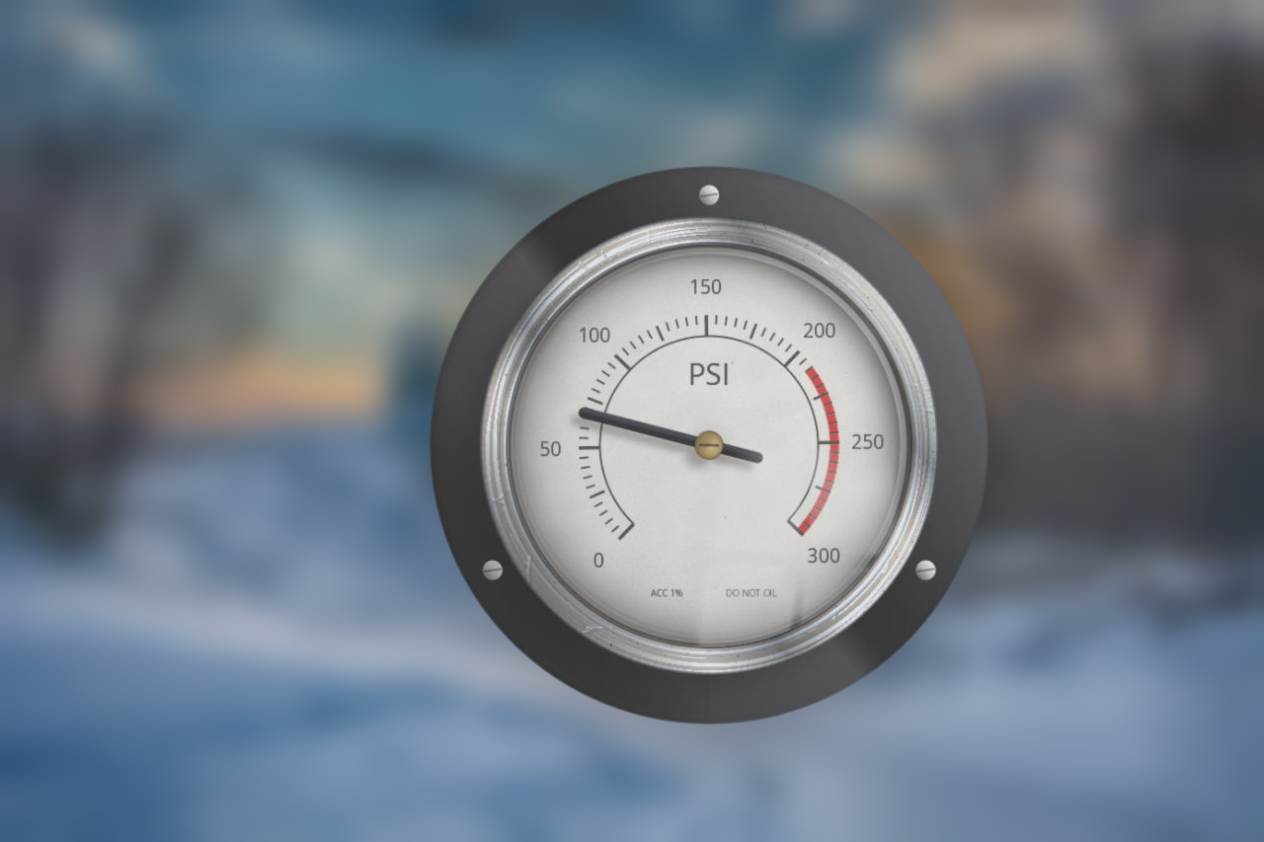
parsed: 67.5 psi
